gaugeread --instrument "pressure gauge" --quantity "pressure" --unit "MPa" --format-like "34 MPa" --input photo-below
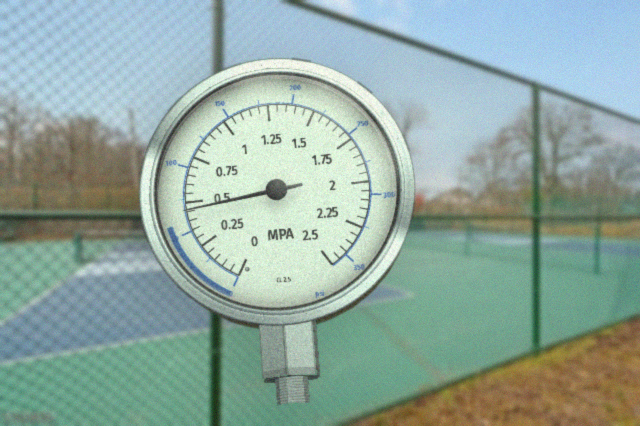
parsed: 0.45 MPa
